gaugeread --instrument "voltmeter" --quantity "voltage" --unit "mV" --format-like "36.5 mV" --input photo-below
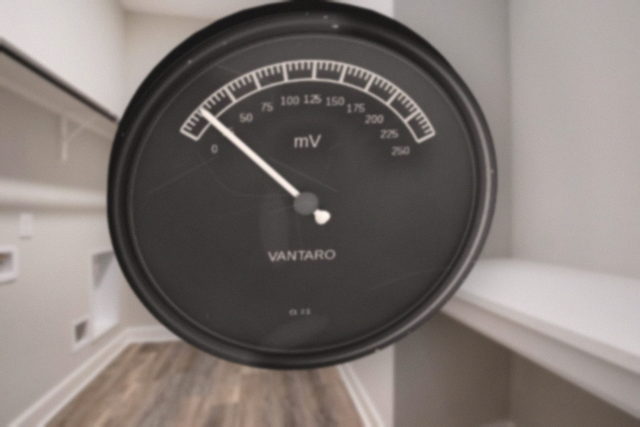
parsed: 25 mV
